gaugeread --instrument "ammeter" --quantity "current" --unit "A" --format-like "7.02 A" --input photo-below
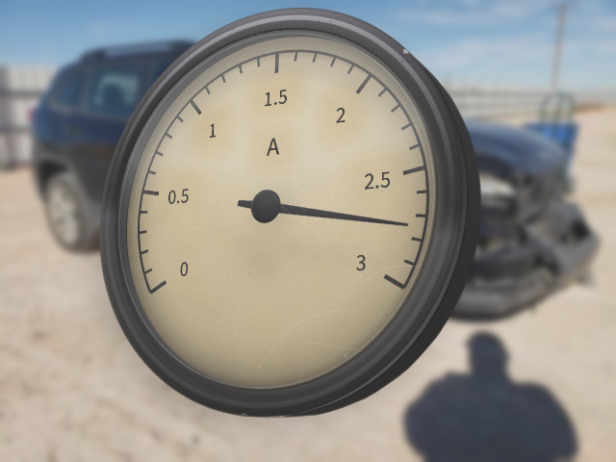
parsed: 2.75 A
